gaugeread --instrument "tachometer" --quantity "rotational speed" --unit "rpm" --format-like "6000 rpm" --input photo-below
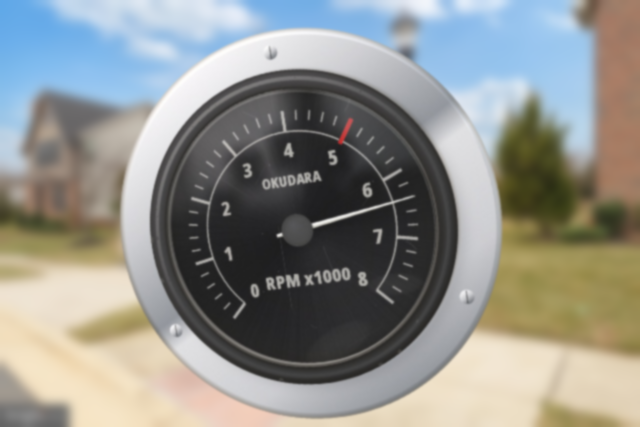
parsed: 6400 rpm
